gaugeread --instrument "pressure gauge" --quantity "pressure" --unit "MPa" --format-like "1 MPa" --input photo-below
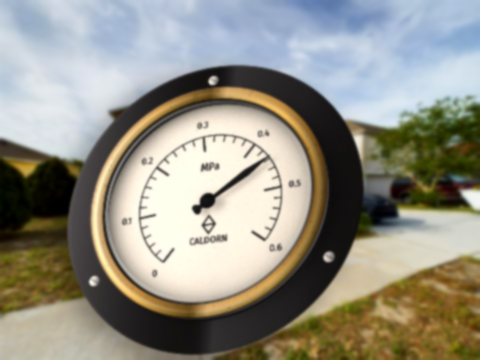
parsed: 0.44 MPa
